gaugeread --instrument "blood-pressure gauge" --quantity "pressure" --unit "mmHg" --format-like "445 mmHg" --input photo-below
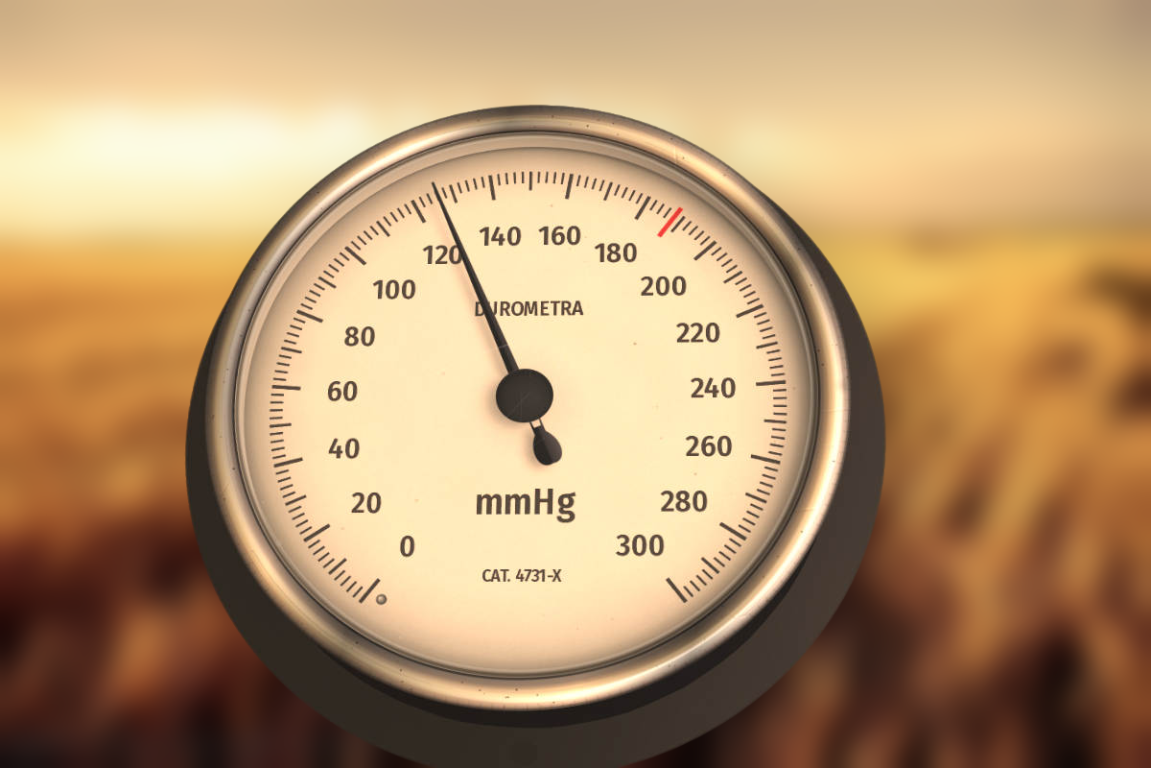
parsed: 126 mmHg
